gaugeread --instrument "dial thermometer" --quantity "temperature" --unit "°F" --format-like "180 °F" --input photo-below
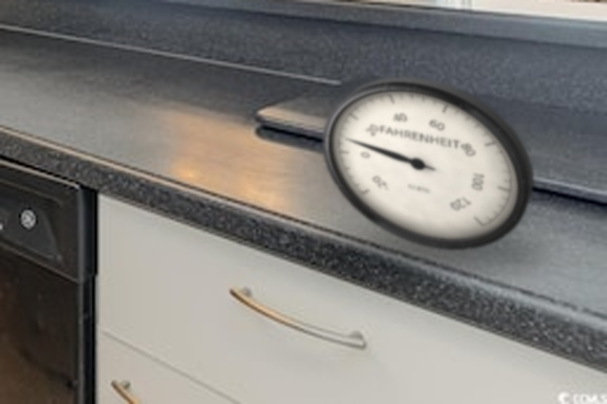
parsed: 8 °F
